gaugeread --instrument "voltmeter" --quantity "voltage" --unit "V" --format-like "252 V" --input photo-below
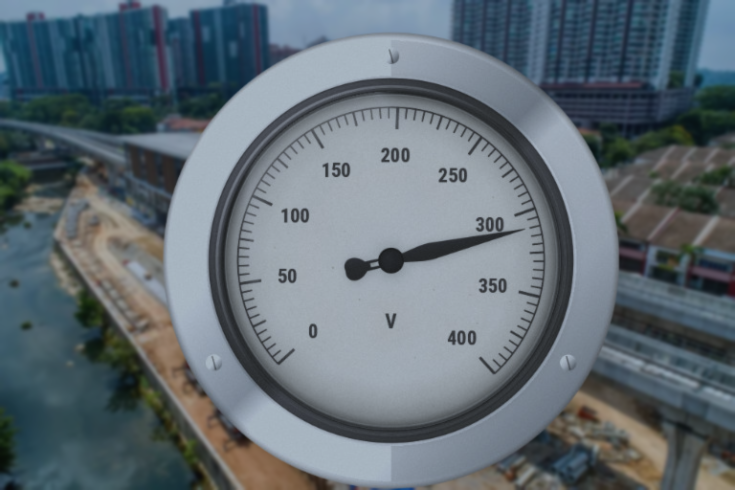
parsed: 310 V
